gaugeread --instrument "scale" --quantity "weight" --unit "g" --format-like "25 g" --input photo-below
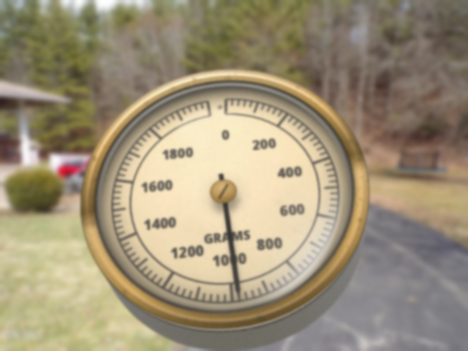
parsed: 980 g
